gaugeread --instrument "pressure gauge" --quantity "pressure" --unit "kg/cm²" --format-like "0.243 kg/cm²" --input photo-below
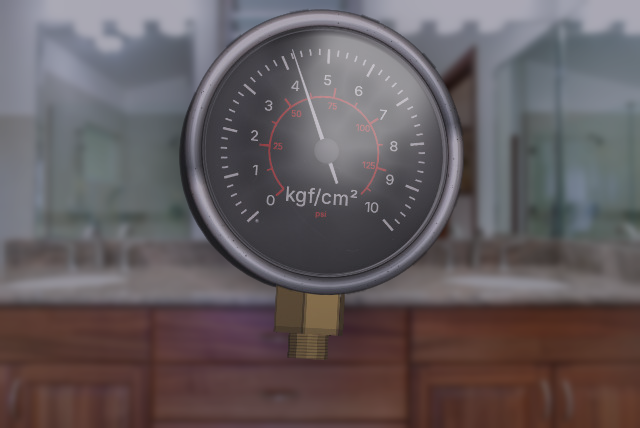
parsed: 4.2 kg/cm²
